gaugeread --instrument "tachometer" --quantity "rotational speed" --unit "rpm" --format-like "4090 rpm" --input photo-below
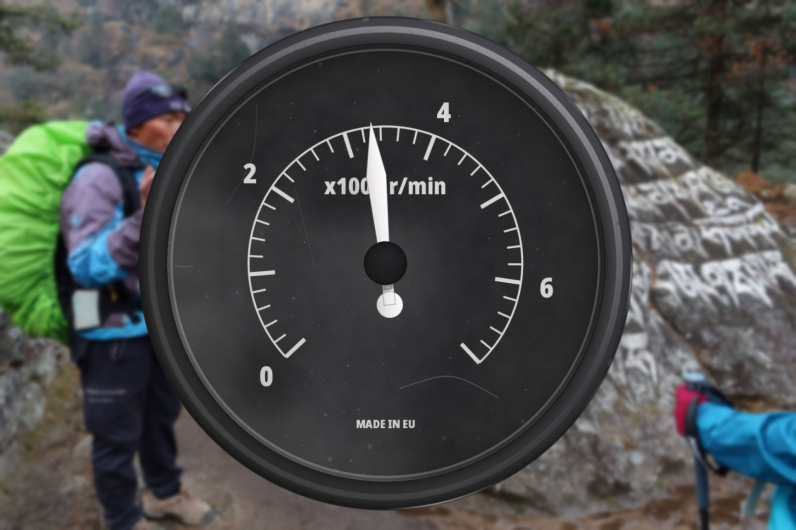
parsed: 3300 rpm
